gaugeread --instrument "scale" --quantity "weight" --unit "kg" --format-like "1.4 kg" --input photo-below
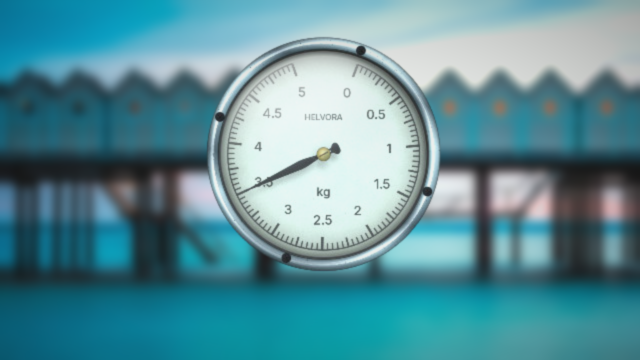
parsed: 3.5 kg
